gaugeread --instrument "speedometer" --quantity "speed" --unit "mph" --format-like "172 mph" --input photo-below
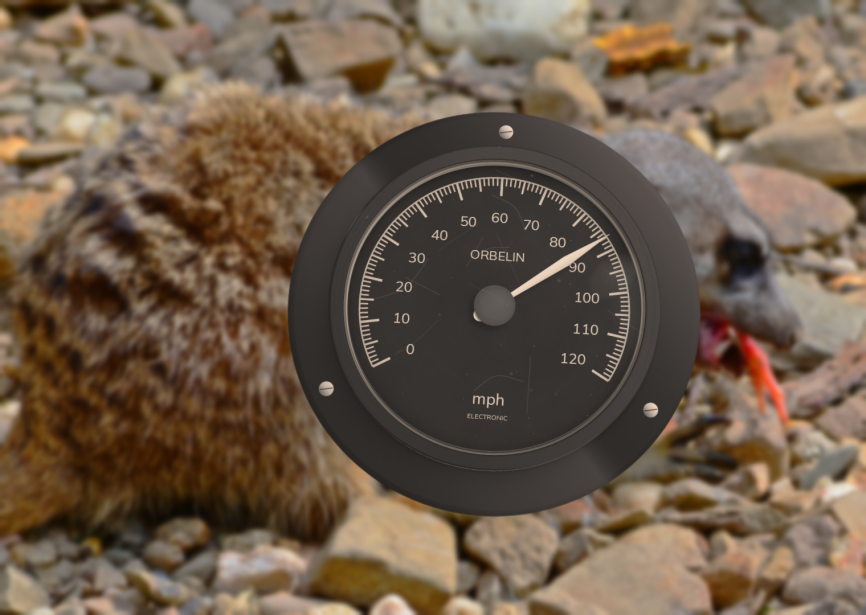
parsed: 87 mph
